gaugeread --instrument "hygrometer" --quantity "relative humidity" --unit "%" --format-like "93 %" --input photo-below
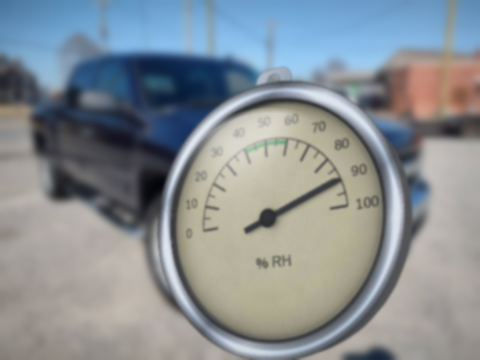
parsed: 90 %
